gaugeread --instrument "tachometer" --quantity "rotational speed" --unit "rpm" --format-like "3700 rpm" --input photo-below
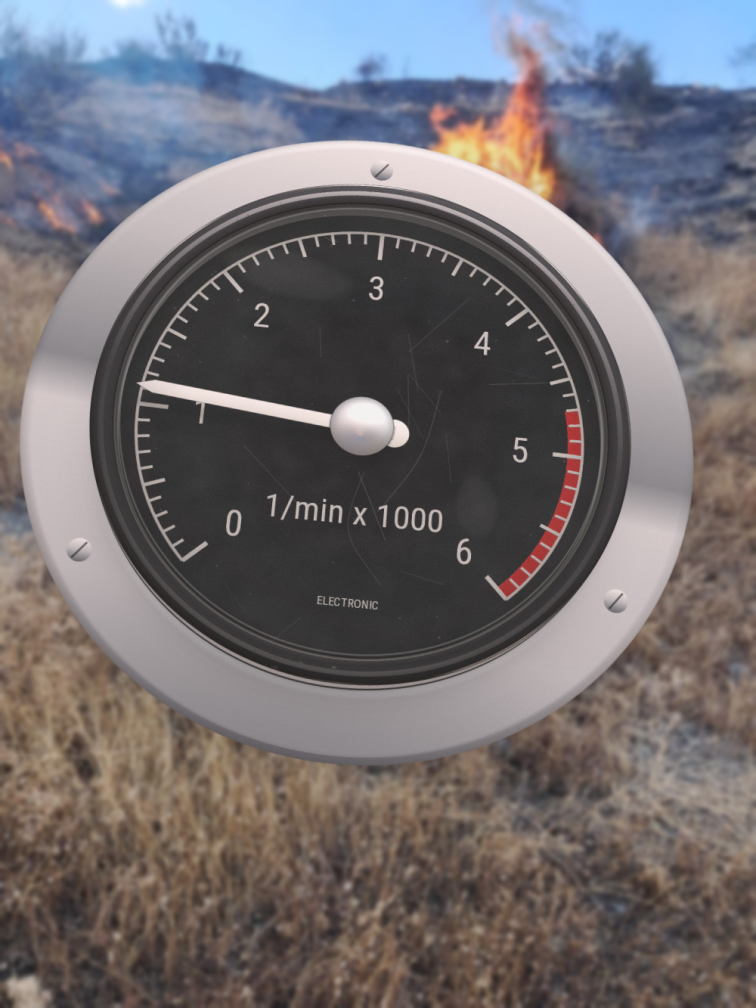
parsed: 1100 rpm
